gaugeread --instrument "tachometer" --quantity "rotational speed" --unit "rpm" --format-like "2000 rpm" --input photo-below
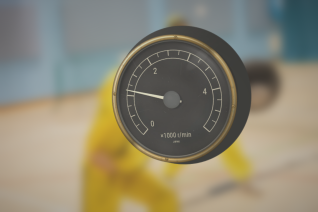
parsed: 1125 rpm
